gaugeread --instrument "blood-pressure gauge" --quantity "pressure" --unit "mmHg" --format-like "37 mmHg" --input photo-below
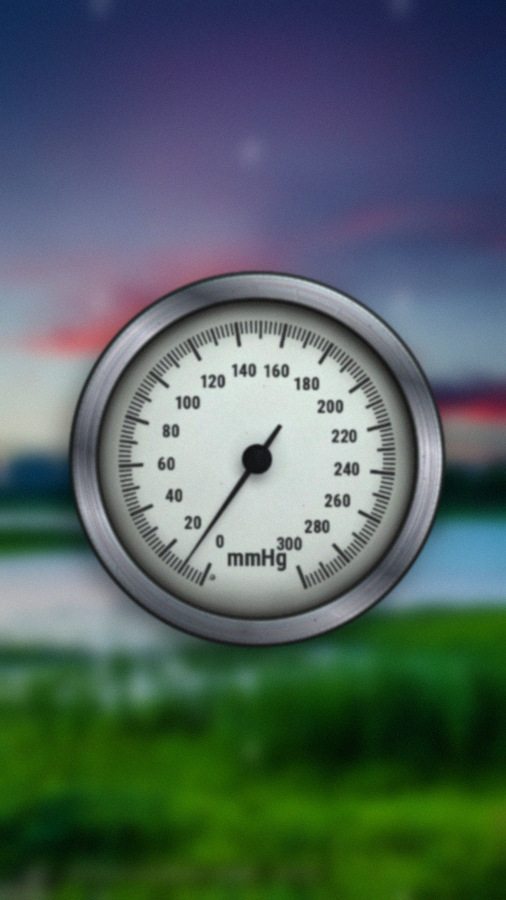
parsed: 10 mmHg
